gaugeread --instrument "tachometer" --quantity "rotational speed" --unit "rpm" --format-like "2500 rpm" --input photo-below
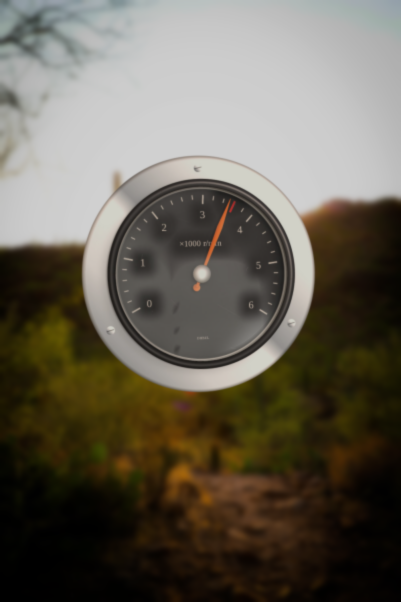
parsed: 3500 rpm
